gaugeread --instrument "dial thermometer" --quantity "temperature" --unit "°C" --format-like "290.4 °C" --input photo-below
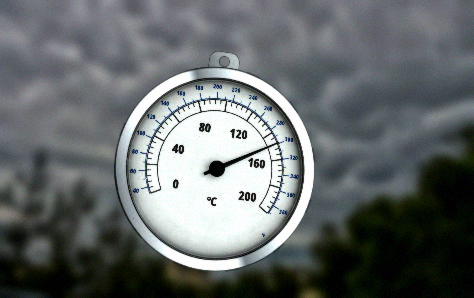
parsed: 148 °C
